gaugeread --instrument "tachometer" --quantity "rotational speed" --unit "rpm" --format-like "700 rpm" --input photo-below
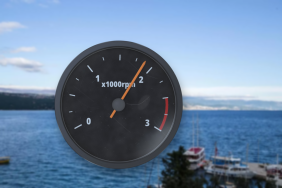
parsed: 1875 rpm
